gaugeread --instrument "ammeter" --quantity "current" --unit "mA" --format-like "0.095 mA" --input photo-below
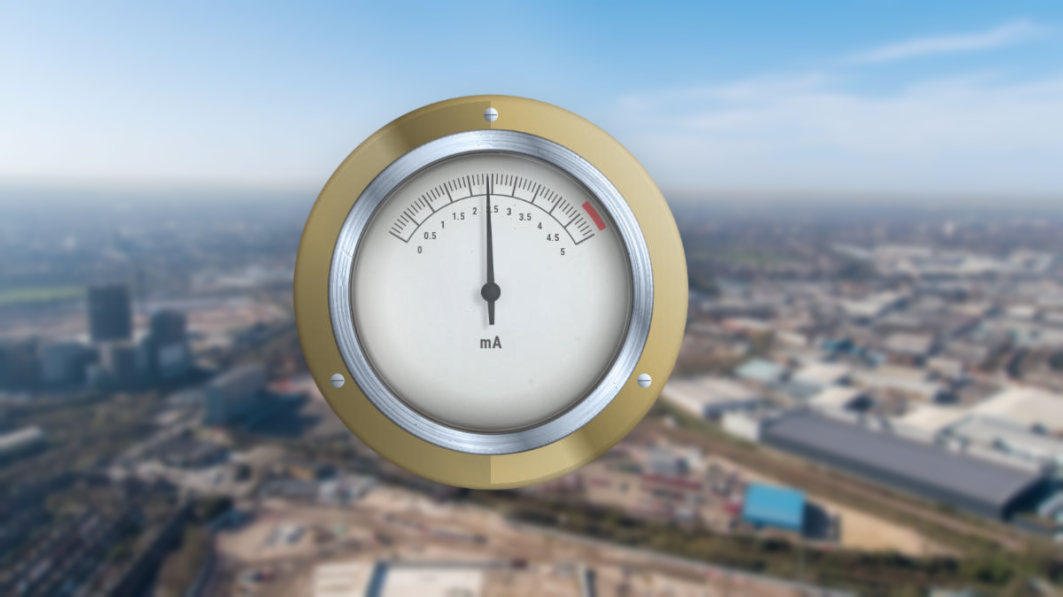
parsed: 2.4 mA
